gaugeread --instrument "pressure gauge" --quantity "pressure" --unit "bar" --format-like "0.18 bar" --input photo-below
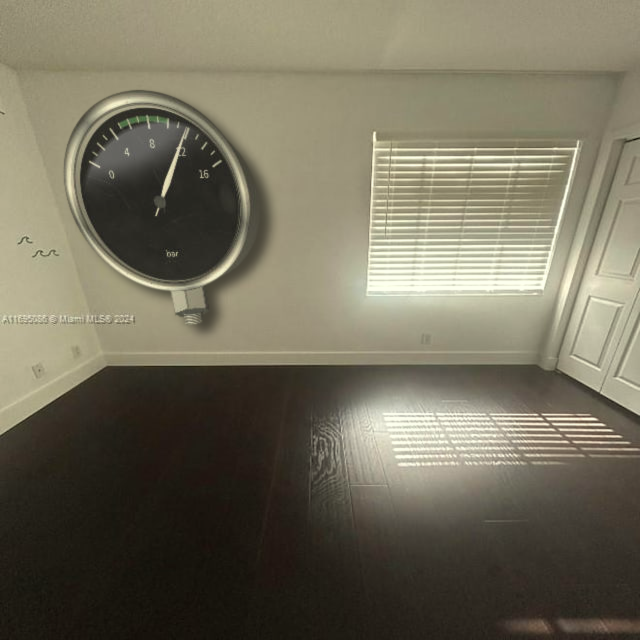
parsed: 12 bar
